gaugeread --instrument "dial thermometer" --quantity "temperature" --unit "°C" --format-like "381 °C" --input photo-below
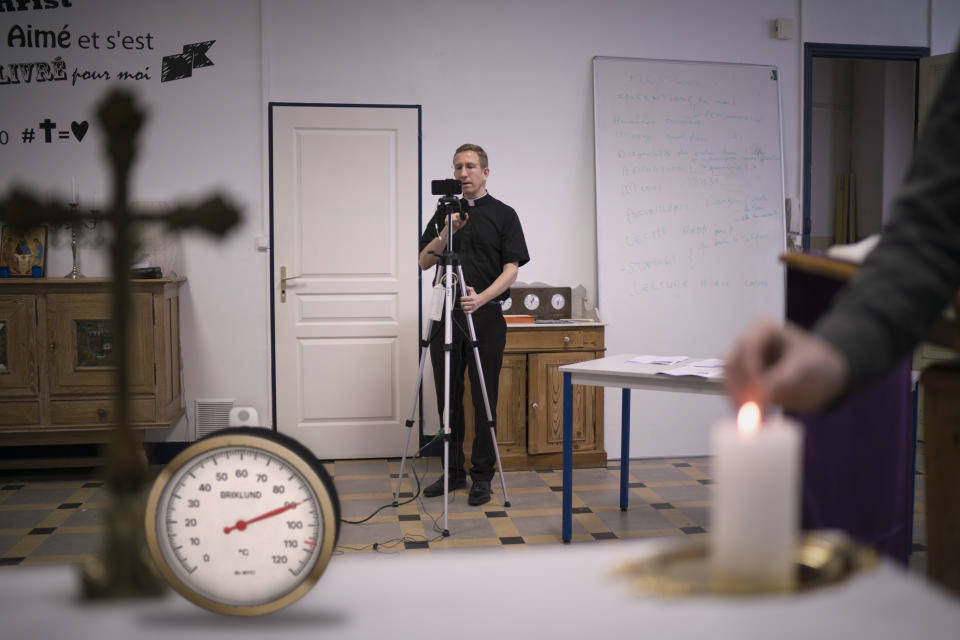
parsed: 90 °C
